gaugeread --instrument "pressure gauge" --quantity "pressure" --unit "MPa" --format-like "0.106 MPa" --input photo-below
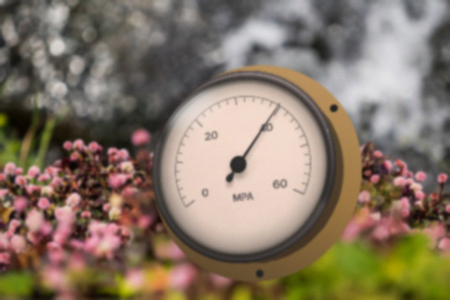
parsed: 40 MPa
